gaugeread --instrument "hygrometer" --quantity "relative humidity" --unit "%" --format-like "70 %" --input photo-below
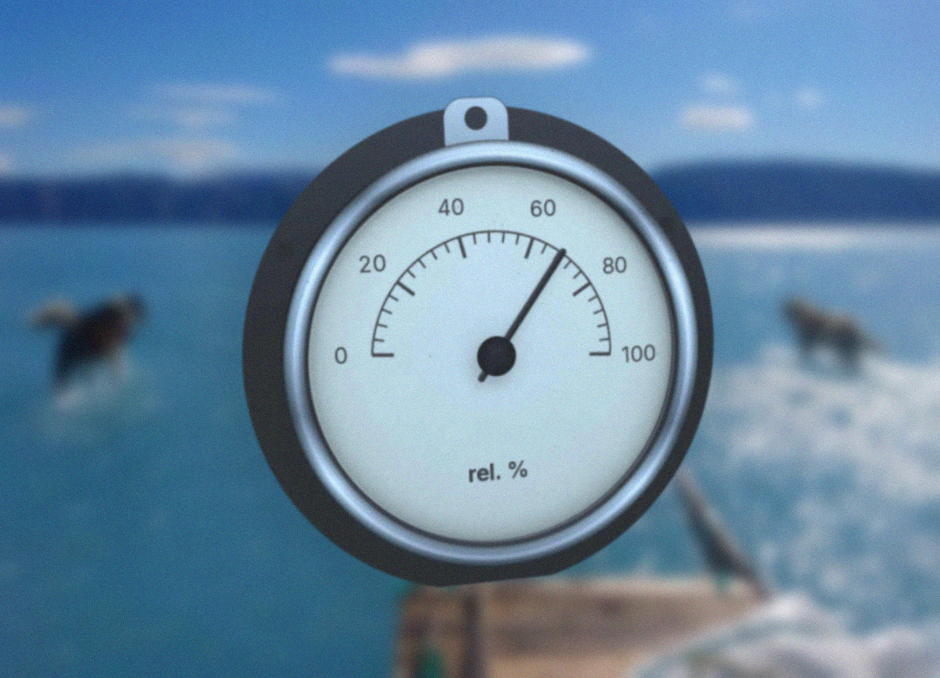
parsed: 68 %
